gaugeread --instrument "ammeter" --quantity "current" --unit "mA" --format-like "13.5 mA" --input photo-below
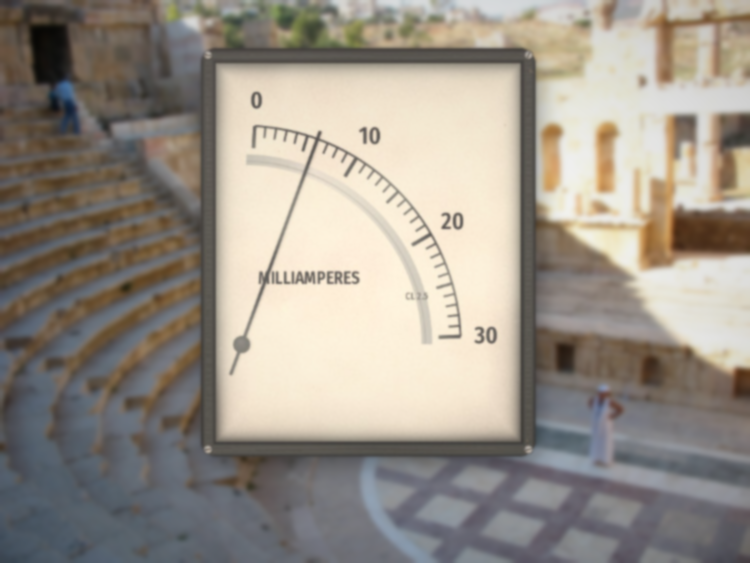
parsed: 6 mA
